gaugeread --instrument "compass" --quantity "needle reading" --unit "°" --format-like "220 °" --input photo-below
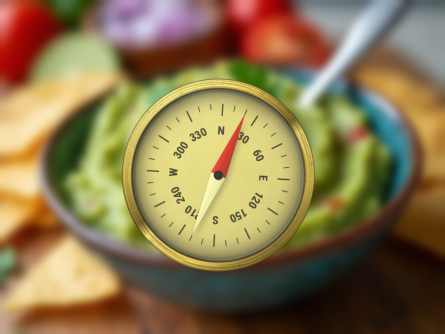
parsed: 20 °
